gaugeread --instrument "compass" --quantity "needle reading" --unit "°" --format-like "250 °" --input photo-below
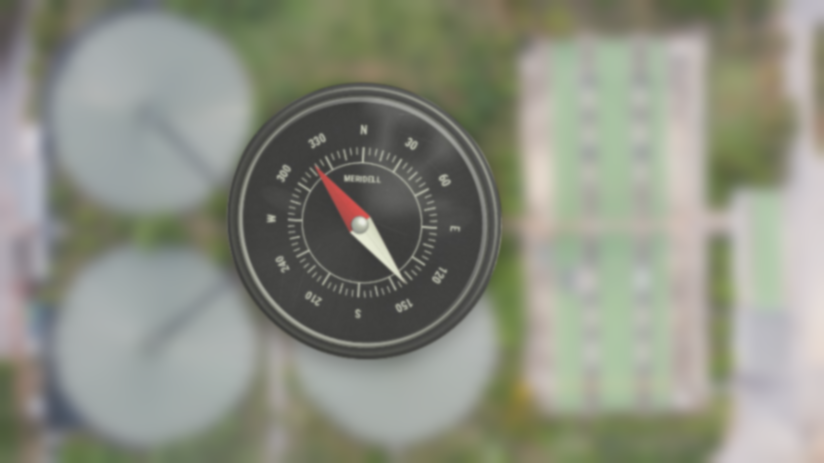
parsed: 320 °
